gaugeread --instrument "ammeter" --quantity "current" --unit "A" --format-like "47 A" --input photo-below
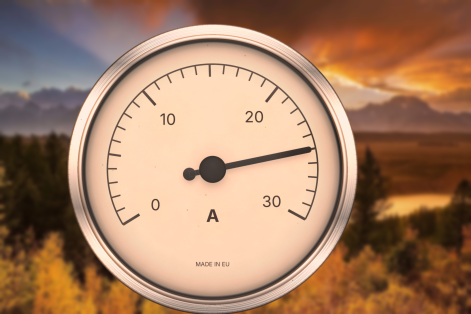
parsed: 25 A
